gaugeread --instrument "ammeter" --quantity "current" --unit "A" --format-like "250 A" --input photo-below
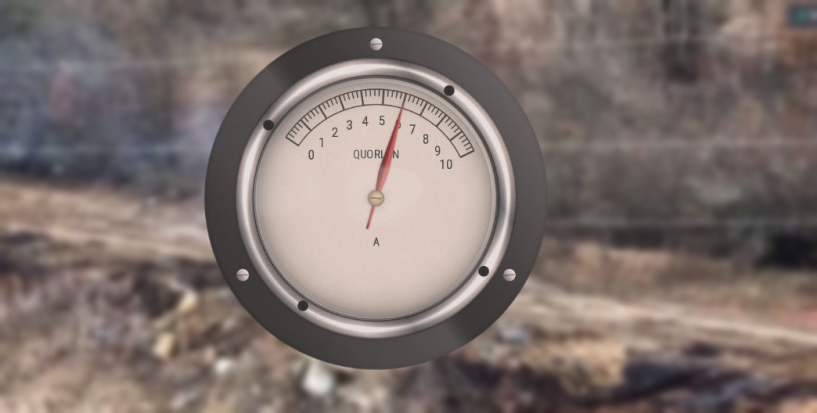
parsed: 6 A
